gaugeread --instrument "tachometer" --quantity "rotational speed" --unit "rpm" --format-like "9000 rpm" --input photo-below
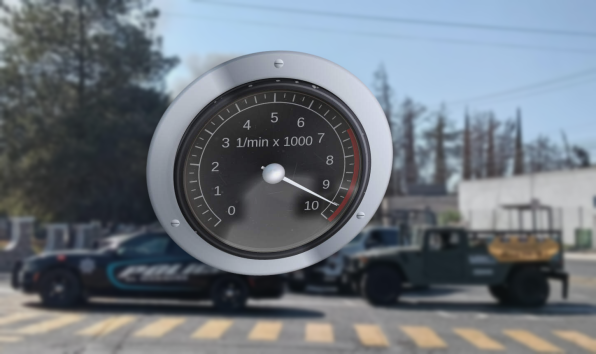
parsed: 9500 rpm
